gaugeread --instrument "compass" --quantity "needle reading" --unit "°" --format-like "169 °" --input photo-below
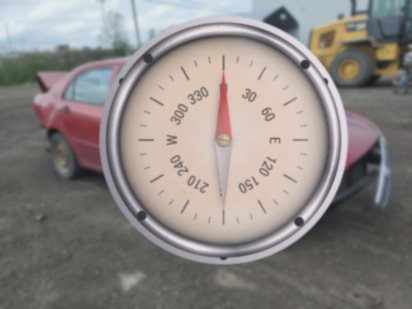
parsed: 0 °
